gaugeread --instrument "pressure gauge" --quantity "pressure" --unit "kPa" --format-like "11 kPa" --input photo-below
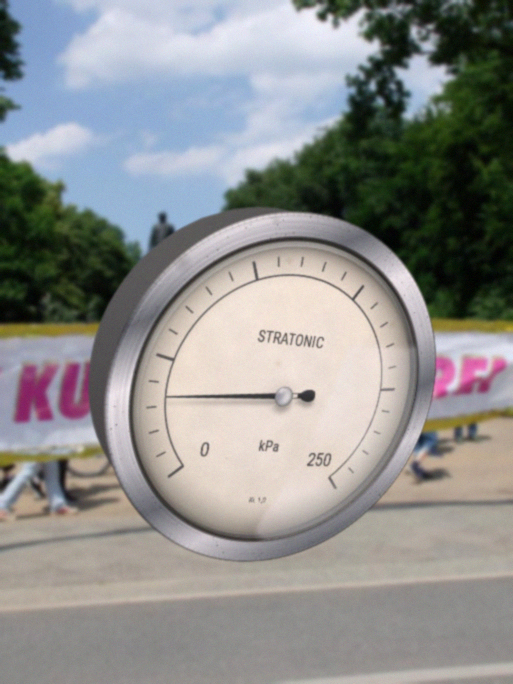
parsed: 35 kPa
